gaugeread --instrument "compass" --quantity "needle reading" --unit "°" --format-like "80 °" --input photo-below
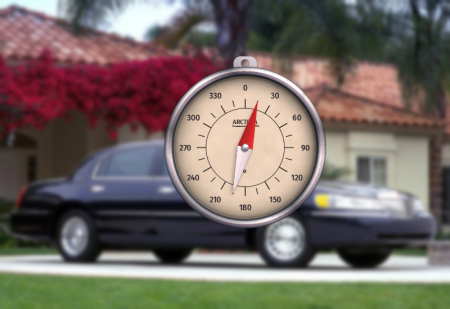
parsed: 15 °
